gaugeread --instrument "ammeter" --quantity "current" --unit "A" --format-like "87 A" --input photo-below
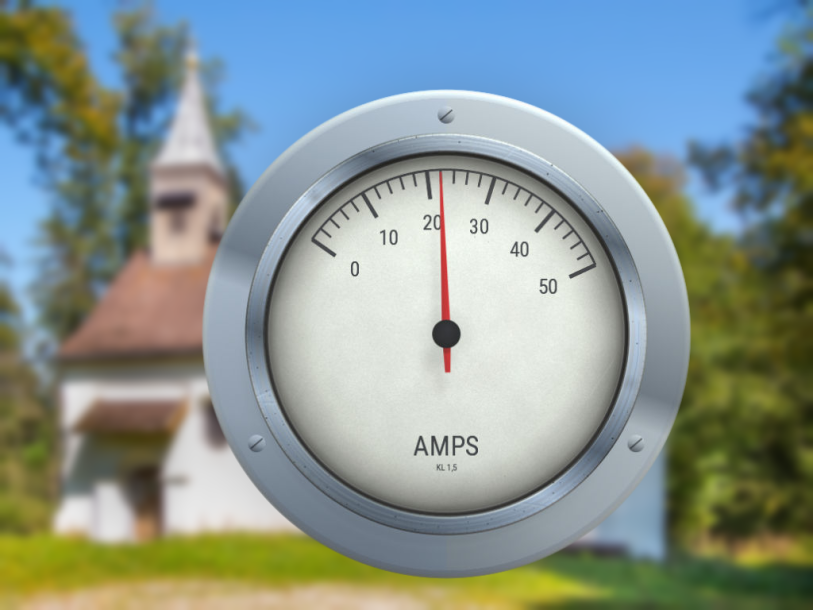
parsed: 22 A
